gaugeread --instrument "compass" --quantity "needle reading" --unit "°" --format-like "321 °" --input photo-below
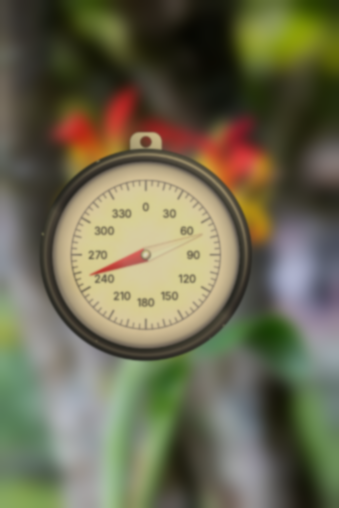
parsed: 250 °
